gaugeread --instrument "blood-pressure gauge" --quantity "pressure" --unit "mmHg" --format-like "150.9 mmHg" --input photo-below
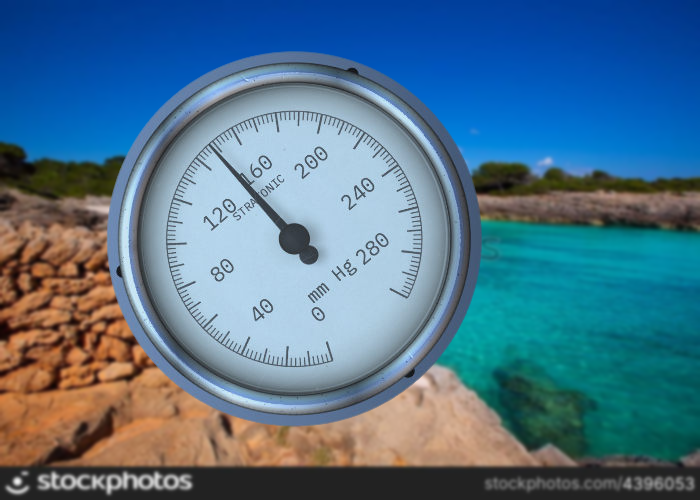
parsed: 148 mmHg
